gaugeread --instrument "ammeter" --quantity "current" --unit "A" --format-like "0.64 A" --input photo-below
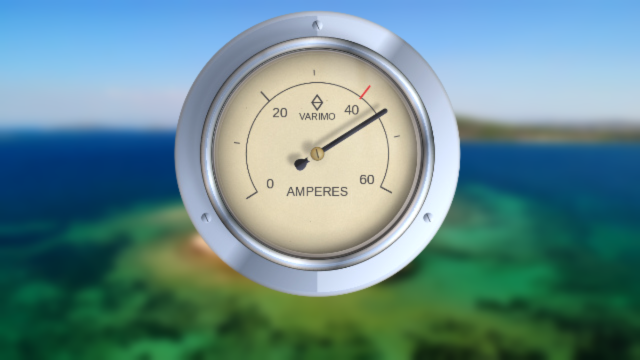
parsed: 45 A
